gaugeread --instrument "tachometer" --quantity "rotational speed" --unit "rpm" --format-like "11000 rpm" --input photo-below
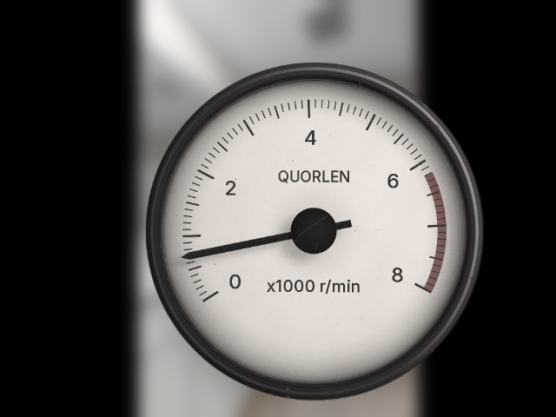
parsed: 700 rpm
